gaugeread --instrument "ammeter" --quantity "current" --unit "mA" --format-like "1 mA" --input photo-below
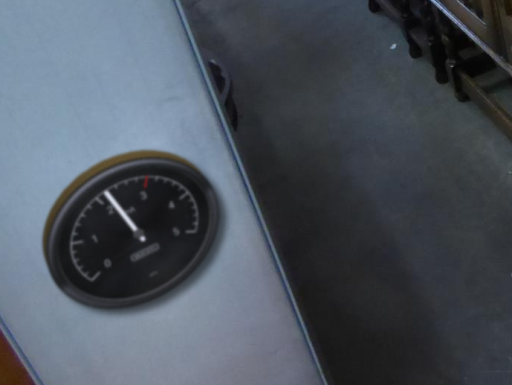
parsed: 2.2 mA
